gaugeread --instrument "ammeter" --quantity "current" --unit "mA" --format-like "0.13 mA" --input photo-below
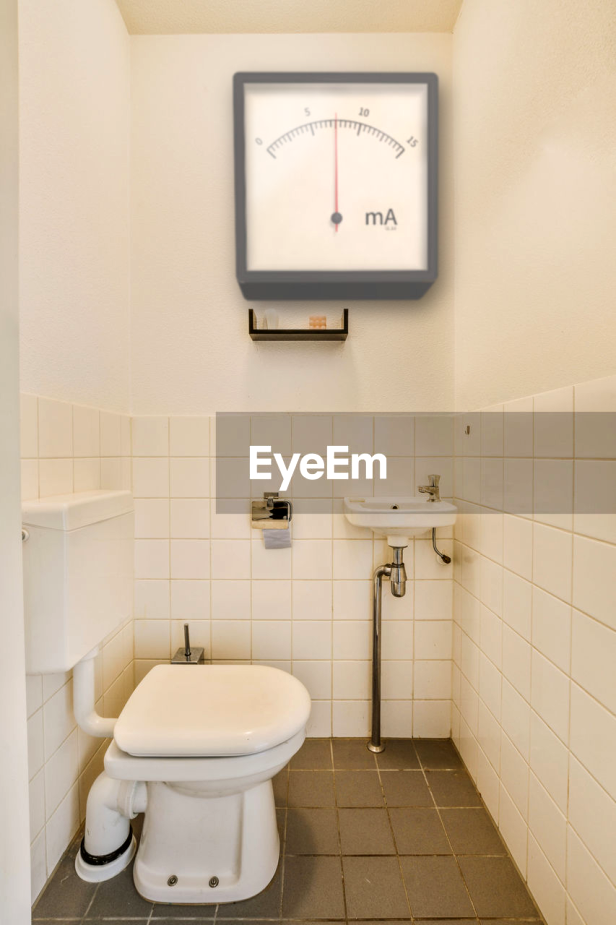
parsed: 7.5 mA
